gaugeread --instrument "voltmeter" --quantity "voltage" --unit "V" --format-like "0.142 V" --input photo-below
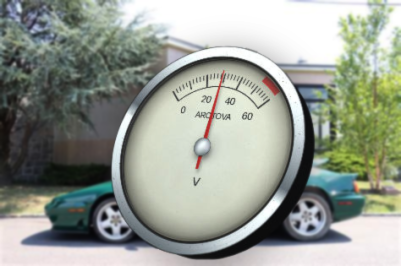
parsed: 30 V
